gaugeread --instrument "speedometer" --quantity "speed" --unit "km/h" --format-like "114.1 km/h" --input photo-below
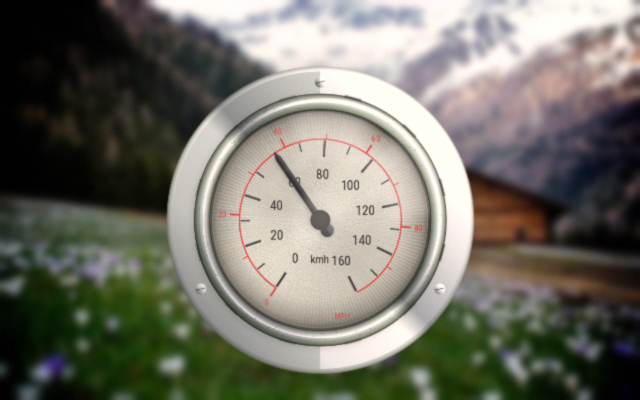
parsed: 60 km/h
